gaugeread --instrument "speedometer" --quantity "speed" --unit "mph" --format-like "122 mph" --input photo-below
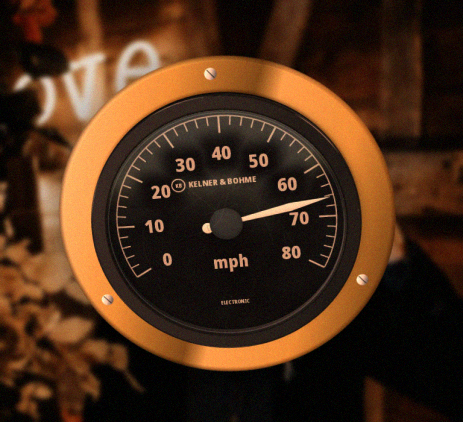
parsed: 66 mph
